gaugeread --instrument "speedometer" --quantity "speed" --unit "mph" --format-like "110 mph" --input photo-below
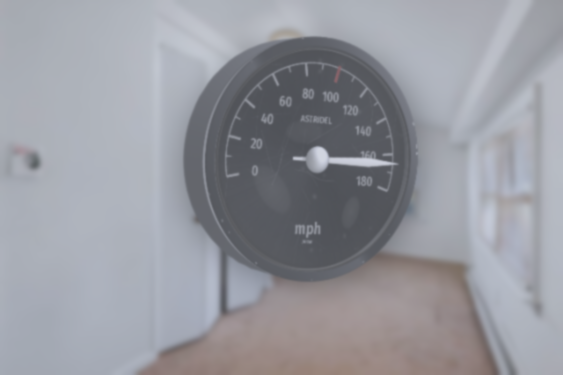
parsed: 165 mph
